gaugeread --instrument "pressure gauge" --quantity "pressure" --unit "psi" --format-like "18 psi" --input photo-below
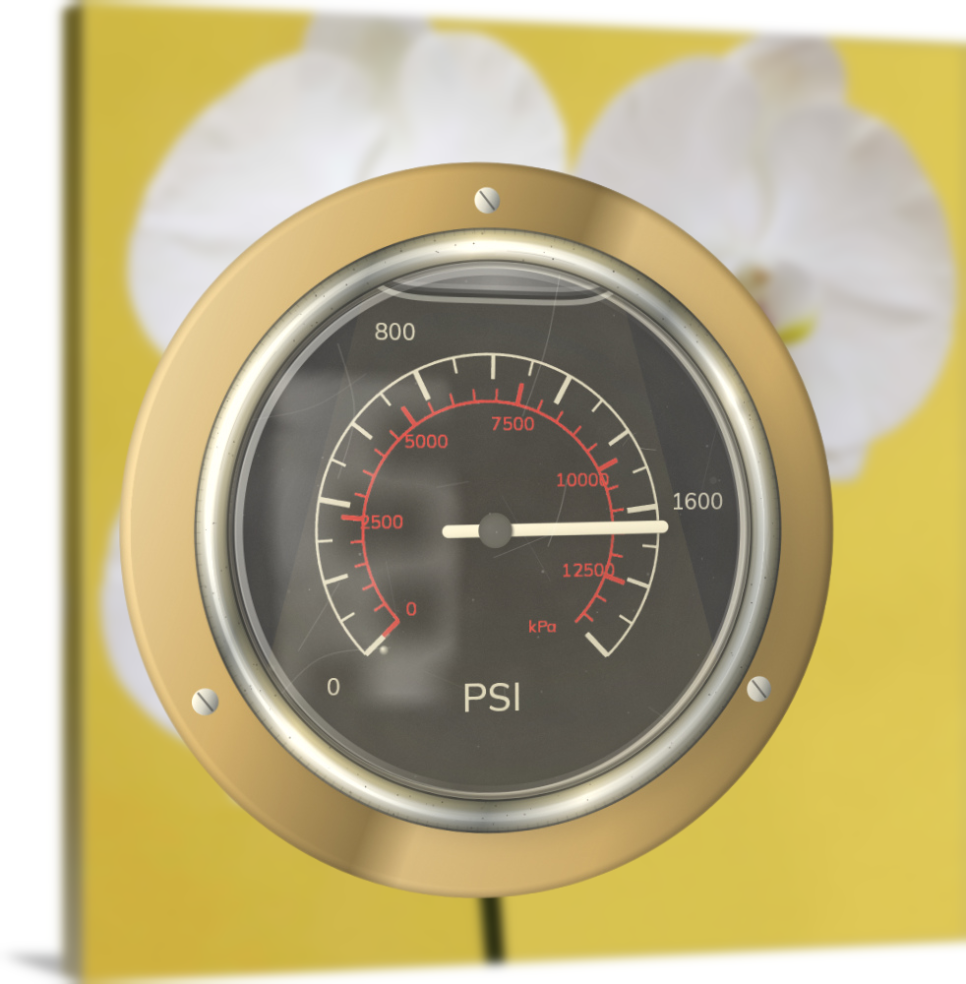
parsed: 1650 psi
